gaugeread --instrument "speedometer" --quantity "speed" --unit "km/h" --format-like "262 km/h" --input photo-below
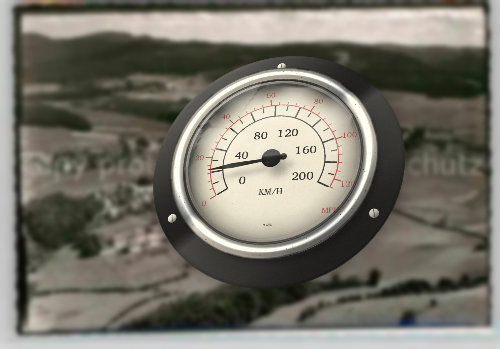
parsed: 20 km/h
